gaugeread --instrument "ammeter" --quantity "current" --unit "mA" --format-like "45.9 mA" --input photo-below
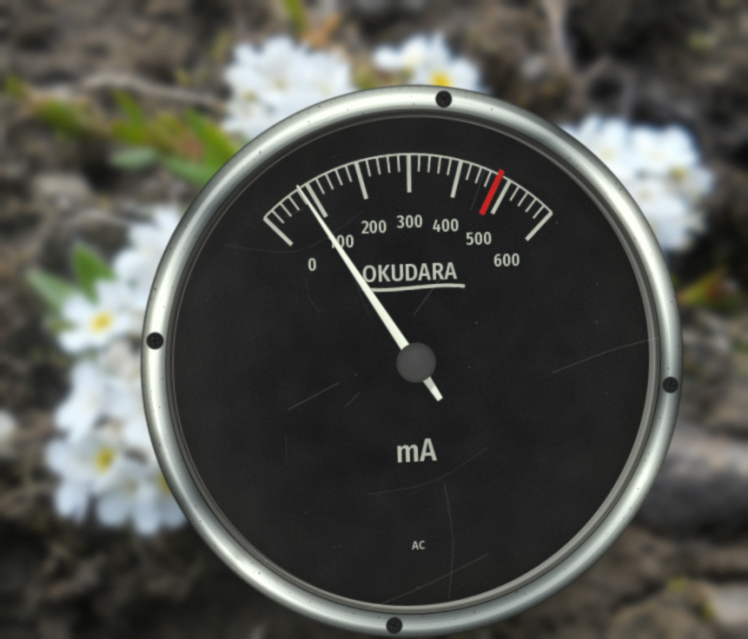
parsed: 80 mA
